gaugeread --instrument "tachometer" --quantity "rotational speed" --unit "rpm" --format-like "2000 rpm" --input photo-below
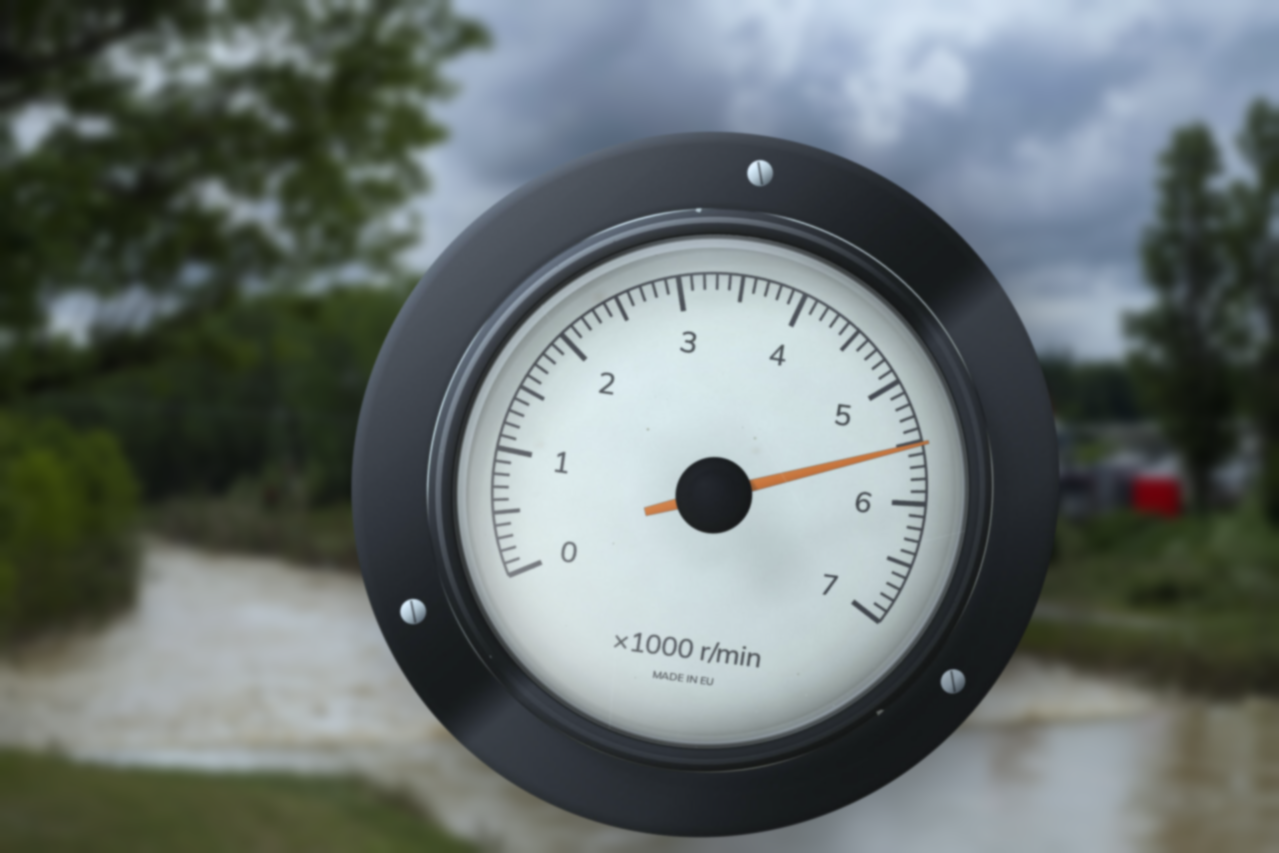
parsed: 5500 rpm
